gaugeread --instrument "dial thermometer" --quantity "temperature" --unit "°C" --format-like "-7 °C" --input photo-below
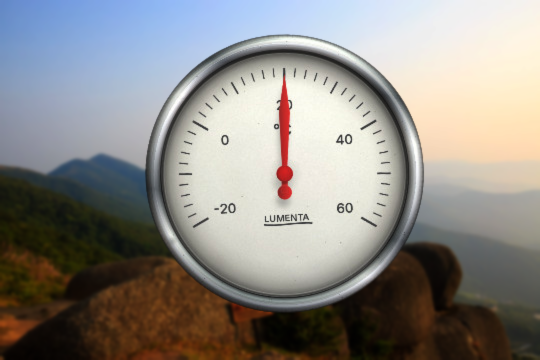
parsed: 20 °C
